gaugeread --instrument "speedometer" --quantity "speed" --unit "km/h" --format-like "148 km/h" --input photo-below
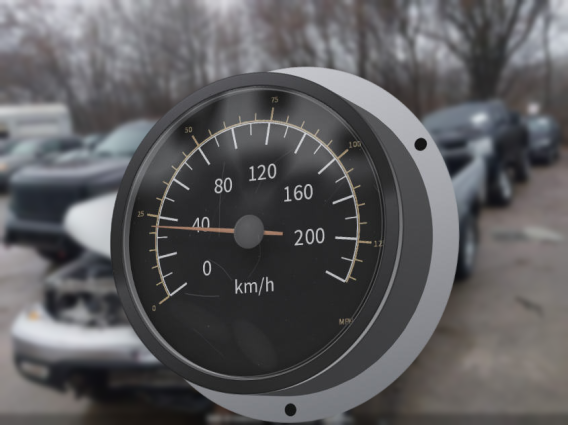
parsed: 35 km/h
